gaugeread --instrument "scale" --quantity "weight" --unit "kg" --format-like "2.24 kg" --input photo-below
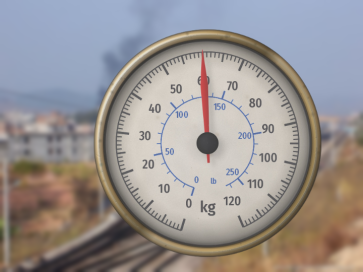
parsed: 60 kg
